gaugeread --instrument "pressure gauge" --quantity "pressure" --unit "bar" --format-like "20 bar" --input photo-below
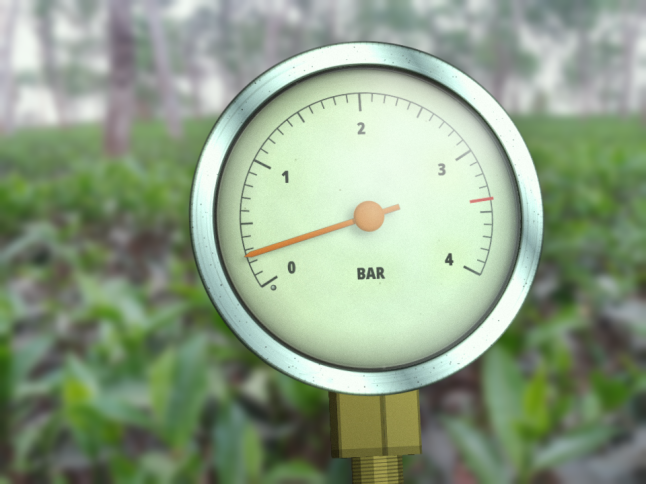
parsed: 0.25 bar
